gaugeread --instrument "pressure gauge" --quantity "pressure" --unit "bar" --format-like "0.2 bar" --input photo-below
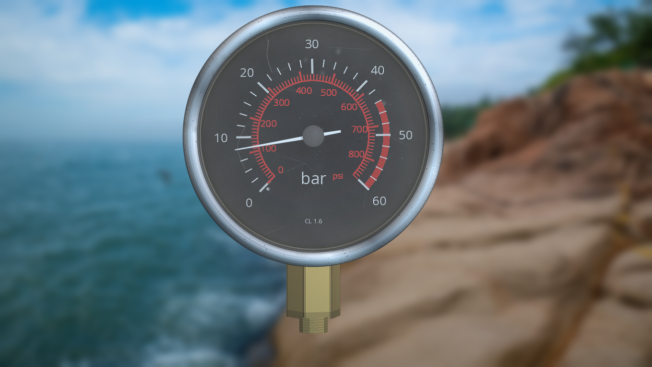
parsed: 8 bar
